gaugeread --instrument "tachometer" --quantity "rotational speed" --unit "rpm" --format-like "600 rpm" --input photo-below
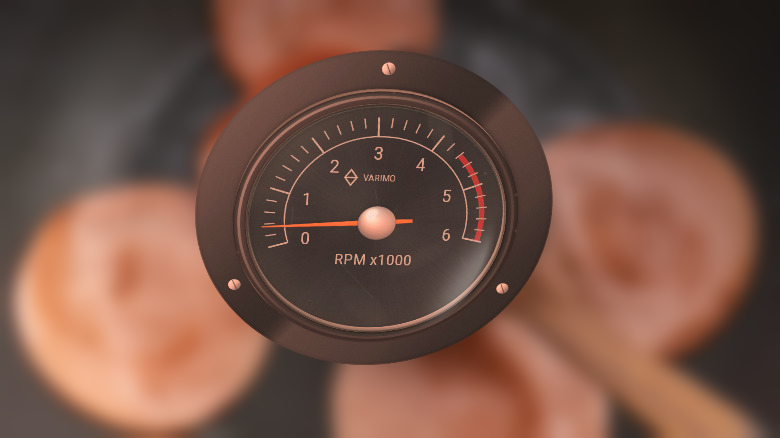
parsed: 400 rpm
